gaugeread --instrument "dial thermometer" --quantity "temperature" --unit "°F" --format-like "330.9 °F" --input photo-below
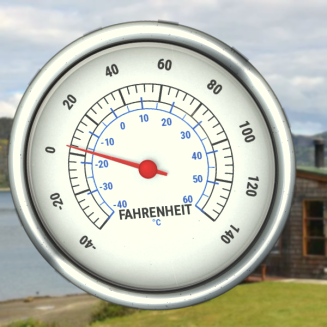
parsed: 4 °F
